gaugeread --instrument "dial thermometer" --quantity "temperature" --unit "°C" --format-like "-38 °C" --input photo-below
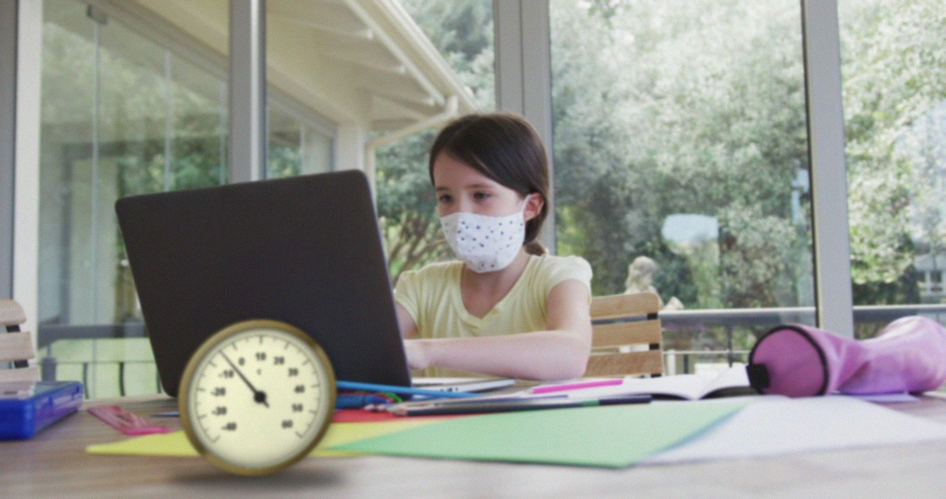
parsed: -5 °C
